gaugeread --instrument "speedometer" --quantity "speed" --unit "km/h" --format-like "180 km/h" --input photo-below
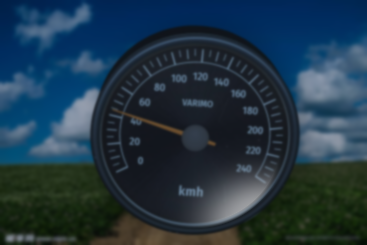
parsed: 45 km/h
